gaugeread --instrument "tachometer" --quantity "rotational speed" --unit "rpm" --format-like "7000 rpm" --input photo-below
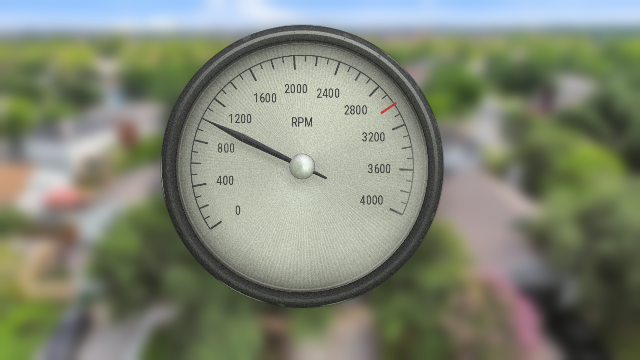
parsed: 1000 rpm
